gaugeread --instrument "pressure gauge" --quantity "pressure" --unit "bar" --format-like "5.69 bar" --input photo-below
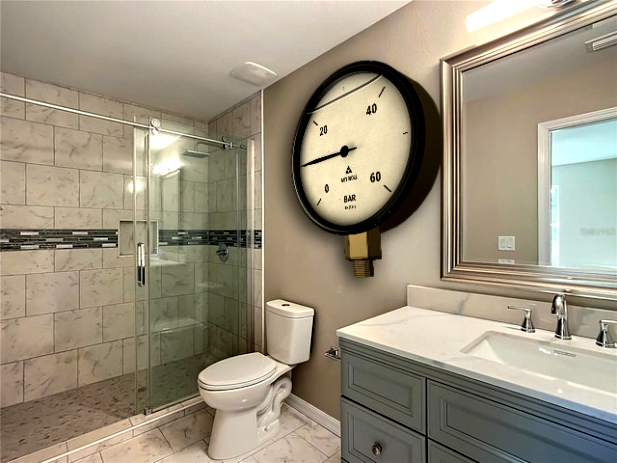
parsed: 10 bar
